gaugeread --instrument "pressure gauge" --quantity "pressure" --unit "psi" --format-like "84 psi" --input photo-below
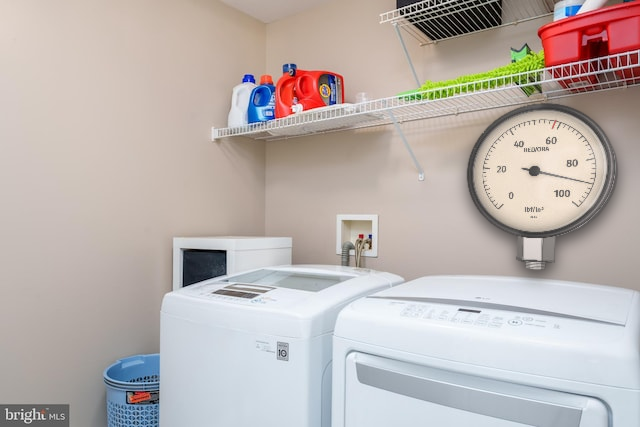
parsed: 90 psi
